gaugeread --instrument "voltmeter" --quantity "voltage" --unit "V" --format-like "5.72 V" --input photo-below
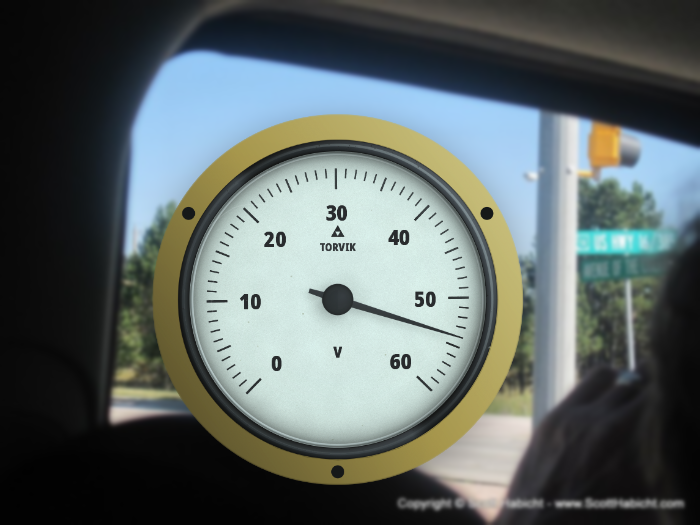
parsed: 54 V
